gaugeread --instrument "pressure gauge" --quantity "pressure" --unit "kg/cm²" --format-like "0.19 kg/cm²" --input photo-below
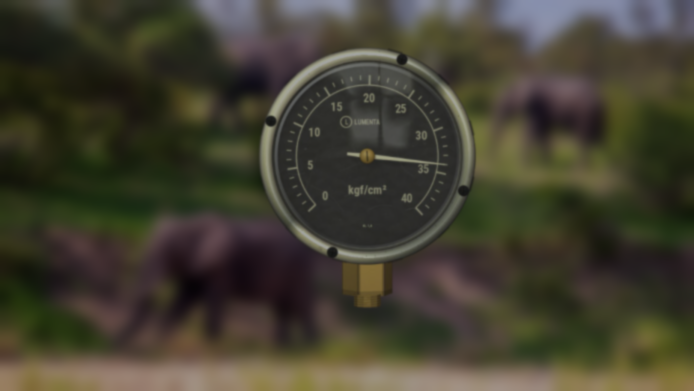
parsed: 34 kg/cm²
